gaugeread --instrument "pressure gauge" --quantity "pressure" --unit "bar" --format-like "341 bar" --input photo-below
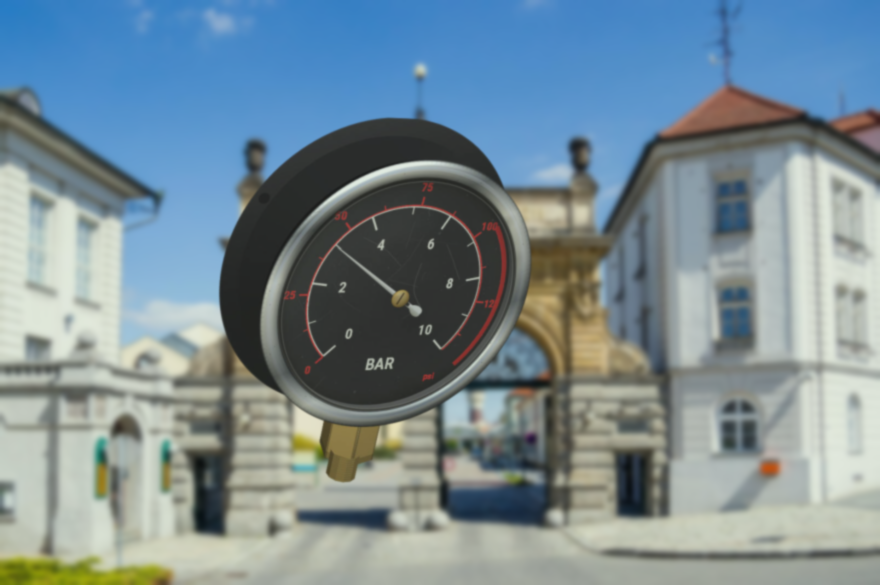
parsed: 3 bar
